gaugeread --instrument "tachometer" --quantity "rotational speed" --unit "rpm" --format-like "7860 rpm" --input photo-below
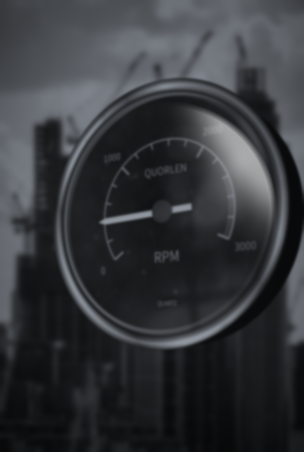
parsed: 400 rpm
